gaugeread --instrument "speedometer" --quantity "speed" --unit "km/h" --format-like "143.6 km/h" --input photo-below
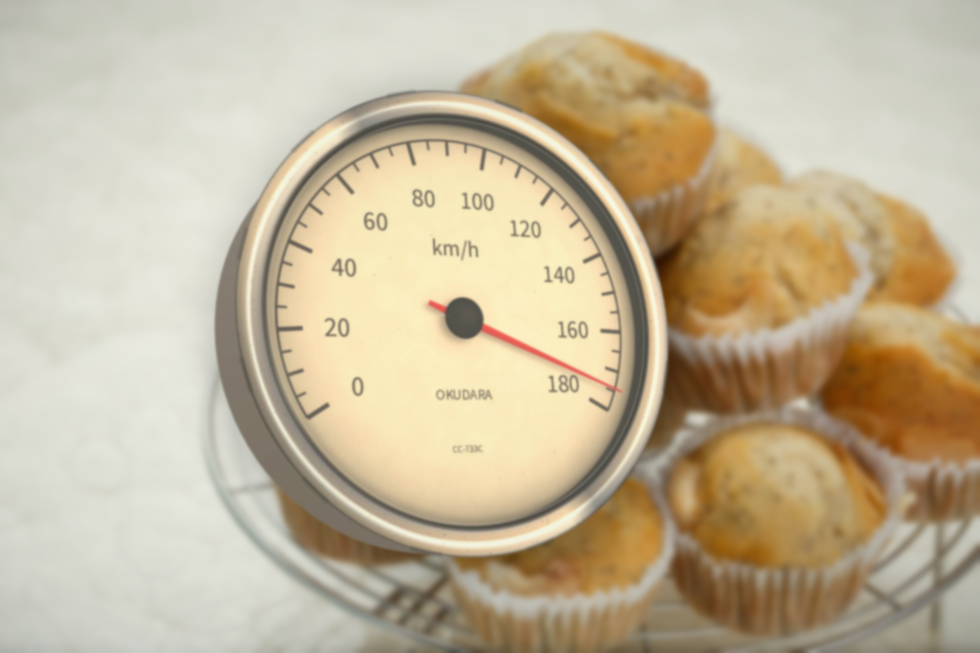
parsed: 175 km/h
